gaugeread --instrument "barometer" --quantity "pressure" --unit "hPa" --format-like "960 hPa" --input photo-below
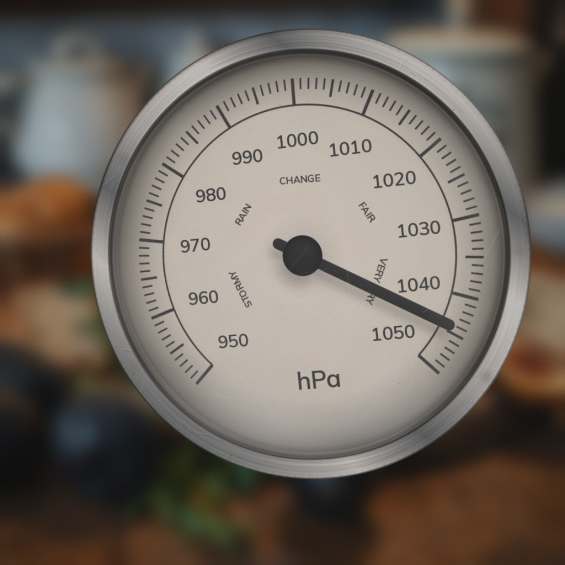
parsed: 1044 hPa
